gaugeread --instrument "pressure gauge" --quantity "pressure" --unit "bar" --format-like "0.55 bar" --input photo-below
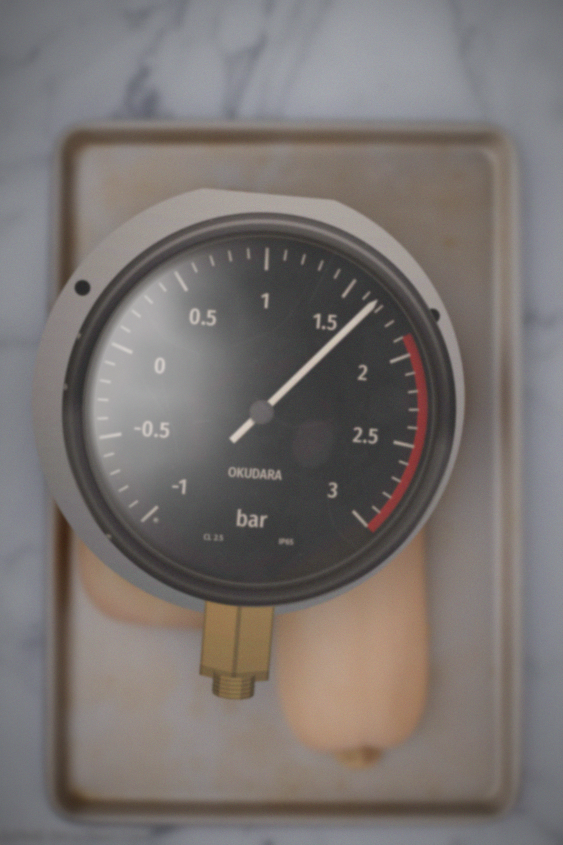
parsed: 1.65 bar
